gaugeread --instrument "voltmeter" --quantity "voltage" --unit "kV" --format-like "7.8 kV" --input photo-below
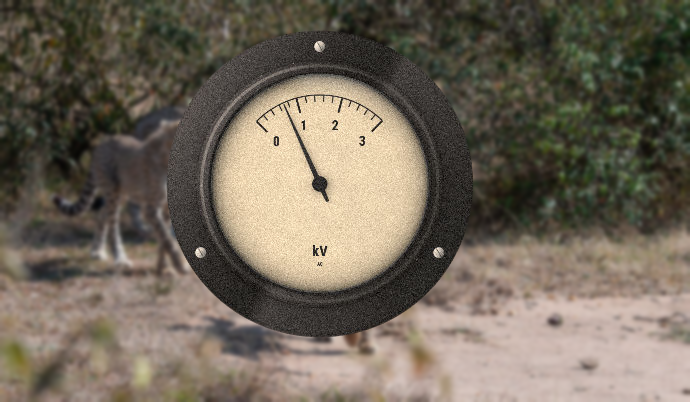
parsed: 0.7 kV
